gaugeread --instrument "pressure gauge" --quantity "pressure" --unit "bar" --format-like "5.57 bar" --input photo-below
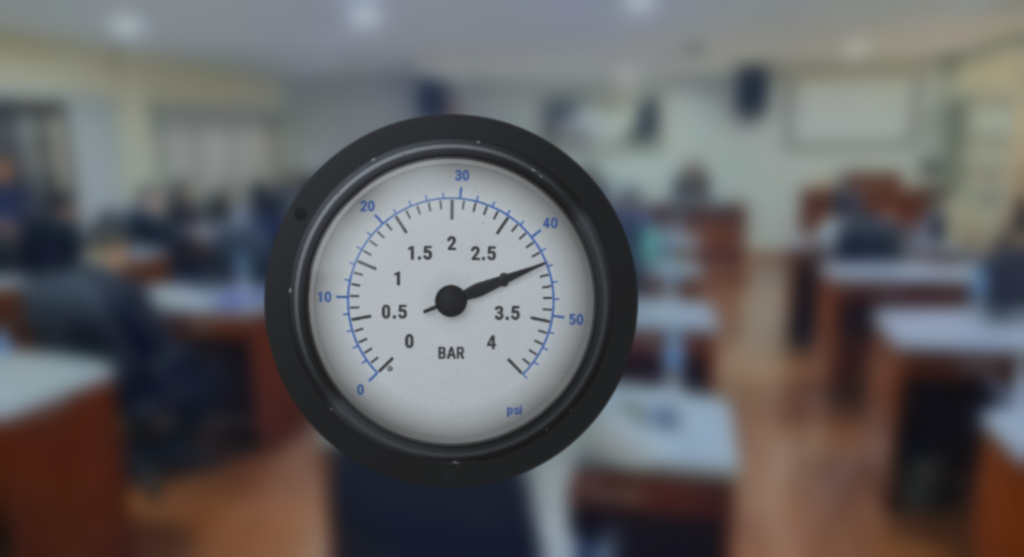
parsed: 3 bar
